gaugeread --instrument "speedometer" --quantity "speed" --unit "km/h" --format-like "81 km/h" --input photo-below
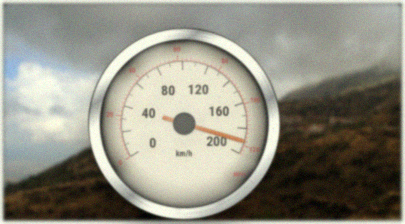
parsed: 190 km/h
